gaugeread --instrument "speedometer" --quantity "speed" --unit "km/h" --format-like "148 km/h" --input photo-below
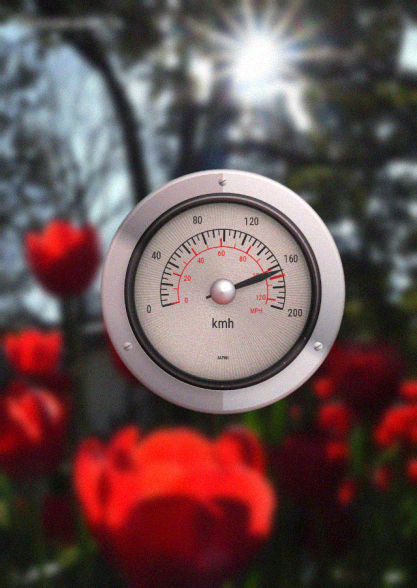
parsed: 165 km/h
